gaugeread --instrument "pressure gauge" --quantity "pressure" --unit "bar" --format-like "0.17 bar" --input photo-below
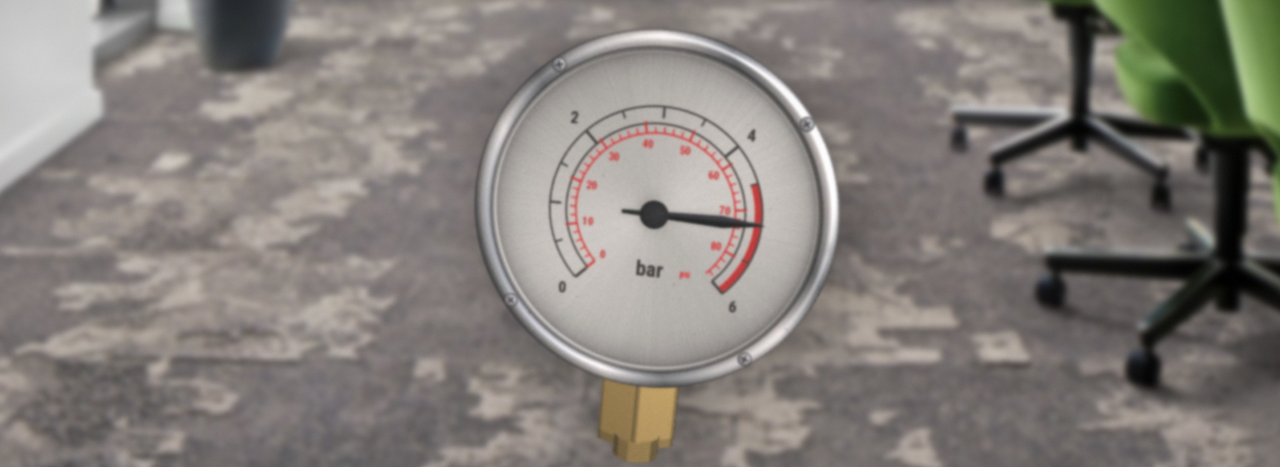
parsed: 5 bar
